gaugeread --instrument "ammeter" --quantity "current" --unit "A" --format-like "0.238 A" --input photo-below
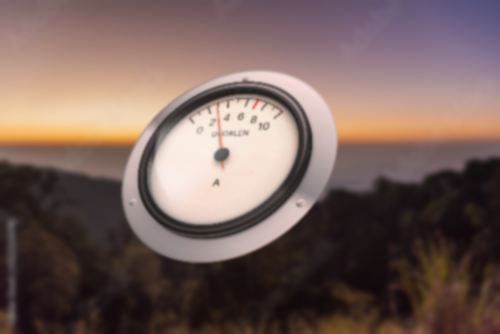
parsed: 3 A
